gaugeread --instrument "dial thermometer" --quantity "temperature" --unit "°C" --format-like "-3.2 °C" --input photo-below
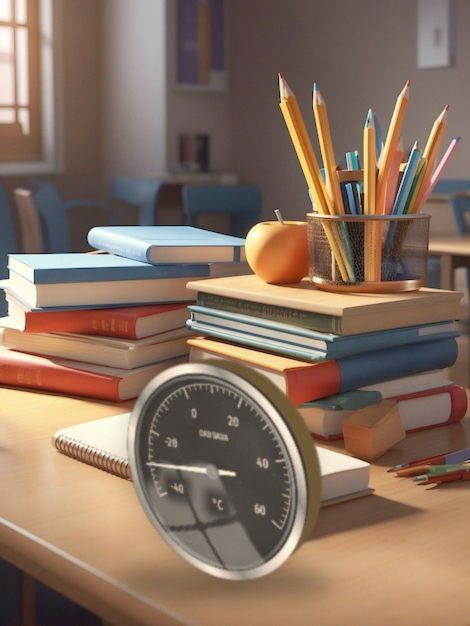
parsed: -30 °C
